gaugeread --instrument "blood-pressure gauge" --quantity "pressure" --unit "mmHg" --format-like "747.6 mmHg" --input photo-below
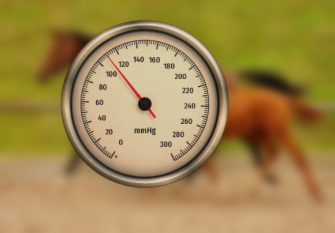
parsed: 110 mmHg
